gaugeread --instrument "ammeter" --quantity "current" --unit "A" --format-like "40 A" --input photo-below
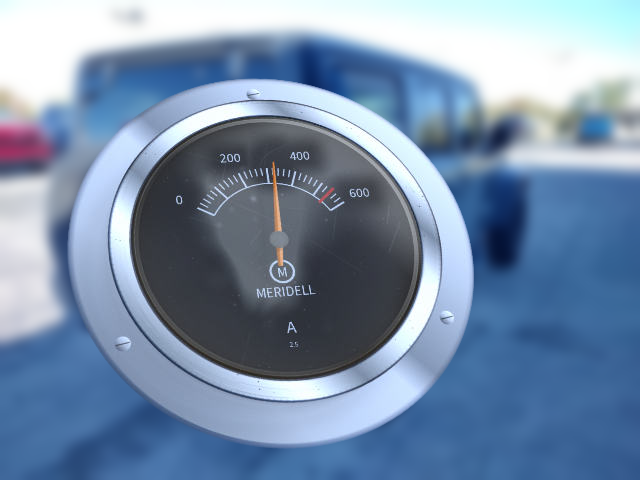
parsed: 320 A
